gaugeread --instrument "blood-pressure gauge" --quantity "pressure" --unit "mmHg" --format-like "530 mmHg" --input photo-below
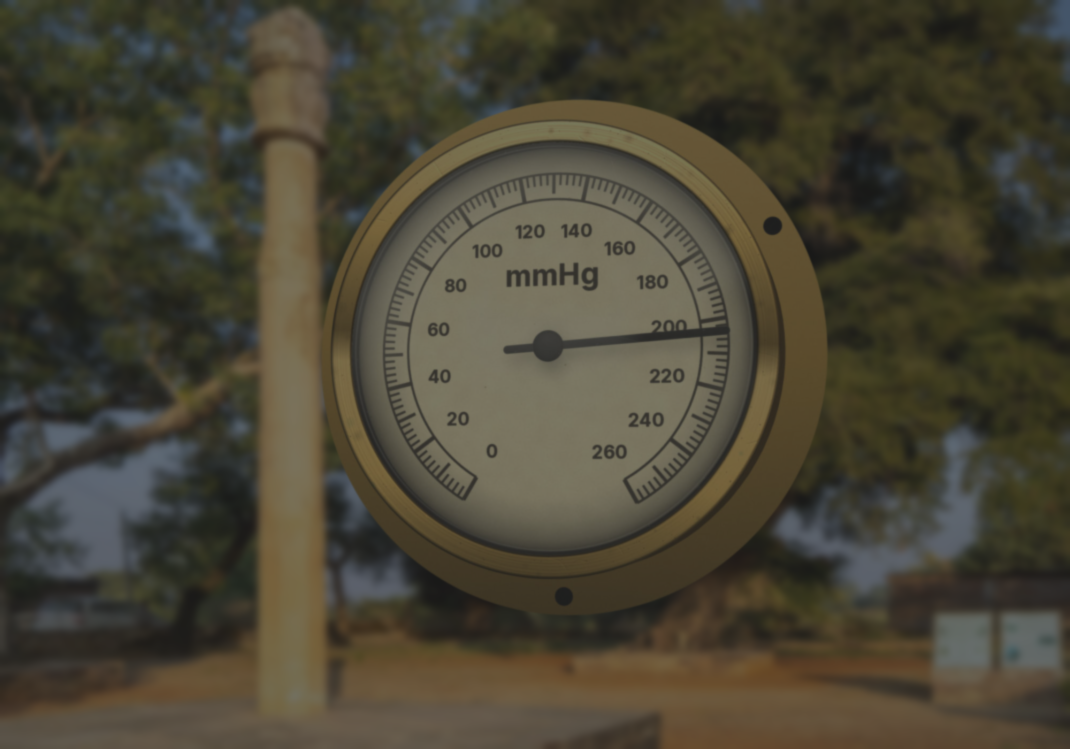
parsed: 204 mmHg
